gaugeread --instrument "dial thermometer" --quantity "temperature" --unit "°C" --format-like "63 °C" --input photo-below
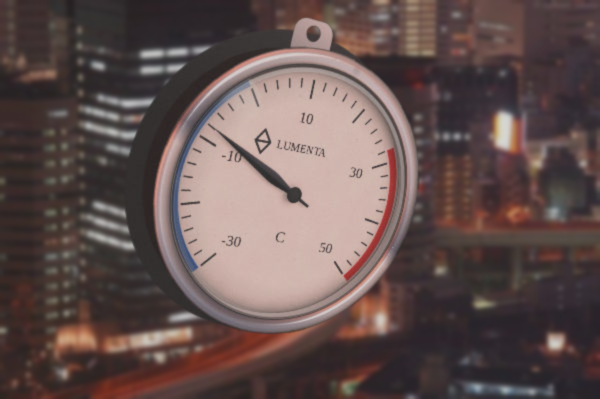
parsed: -8 °C
